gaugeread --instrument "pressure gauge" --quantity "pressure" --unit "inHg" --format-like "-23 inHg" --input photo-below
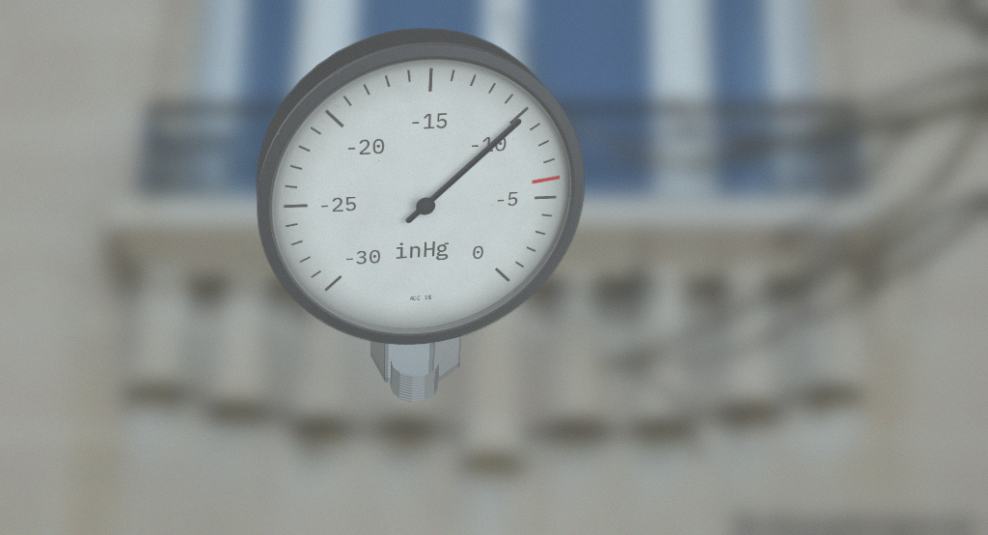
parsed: -10 inHg
